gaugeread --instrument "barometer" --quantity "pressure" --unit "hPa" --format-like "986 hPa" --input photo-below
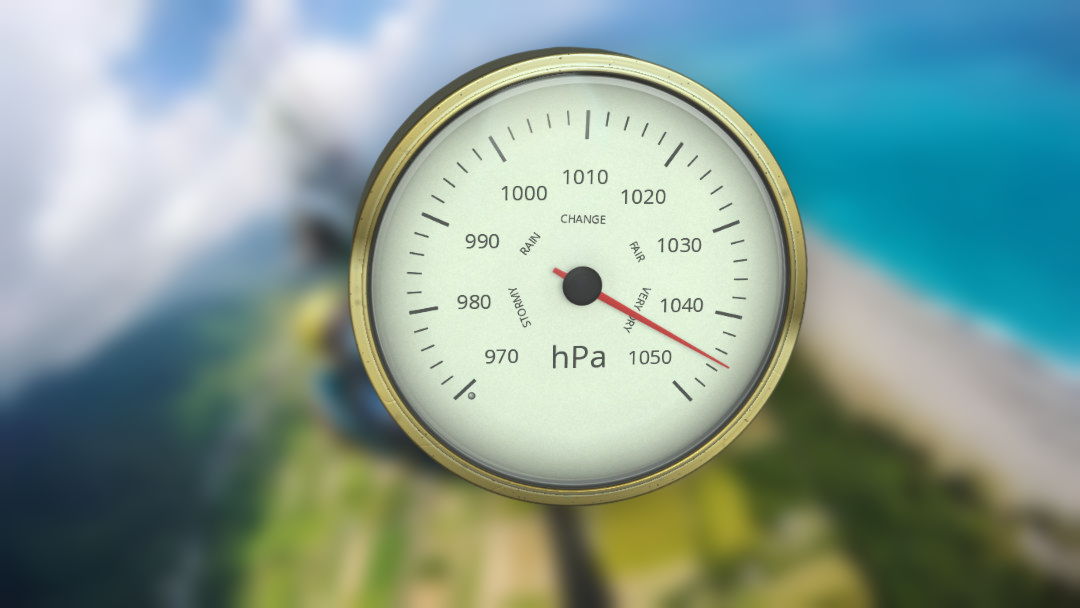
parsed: 1045 hPa
